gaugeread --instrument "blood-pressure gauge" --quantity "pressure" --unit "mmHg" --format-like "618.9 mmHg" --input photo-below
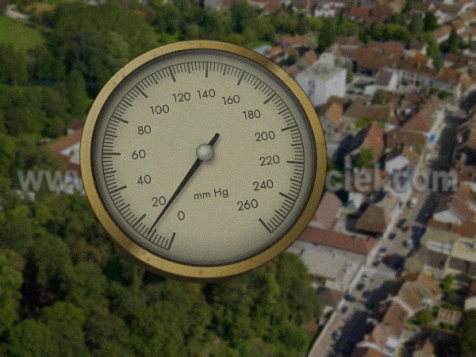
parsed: 12 mmHg
